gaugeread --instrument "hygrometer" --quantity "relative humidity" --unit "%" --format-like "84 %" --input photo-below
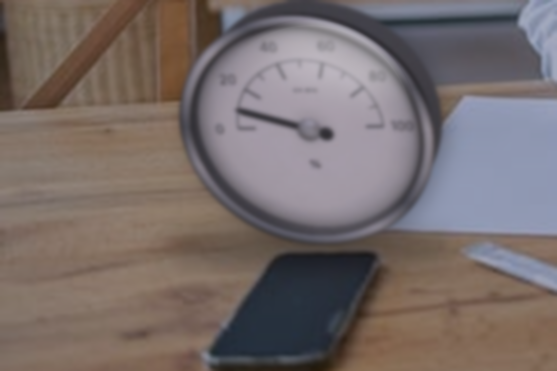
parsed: 10 %
